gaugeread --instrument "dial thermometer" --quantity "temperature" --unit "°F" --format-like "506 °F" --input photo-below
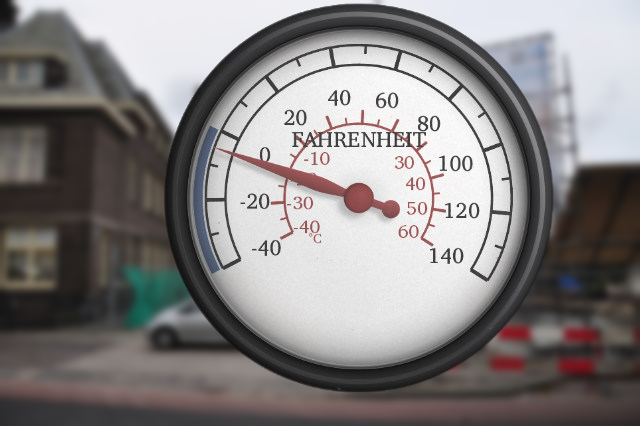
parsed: -5 °F
